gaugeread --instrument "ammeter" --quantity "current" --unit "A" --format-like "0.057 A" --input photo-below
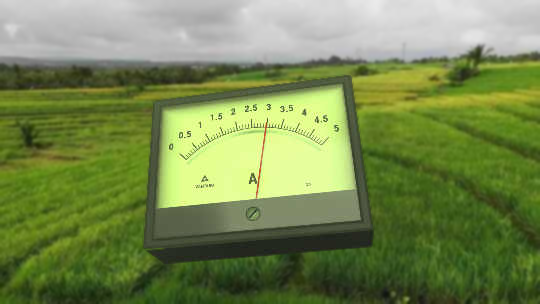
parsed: 3 A
